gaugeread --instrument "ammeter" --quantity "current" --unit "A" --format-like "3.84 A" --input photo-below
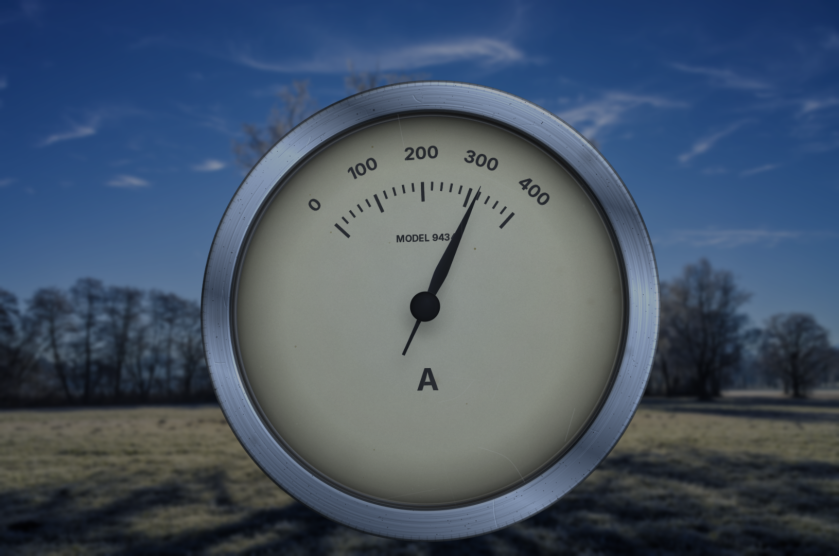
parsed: 320 A
